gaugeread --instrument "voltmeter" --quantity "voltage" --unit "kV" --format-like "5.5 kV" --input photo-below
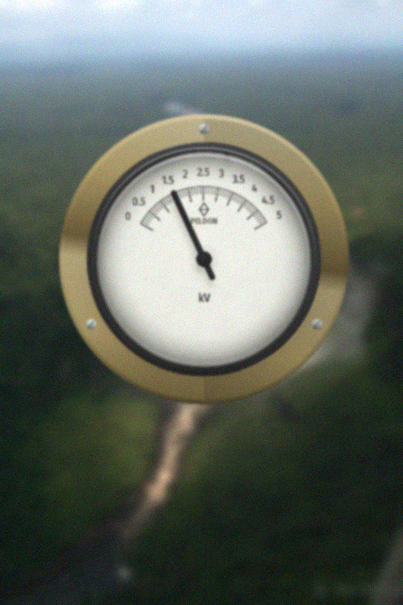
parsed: 1.5 kV
